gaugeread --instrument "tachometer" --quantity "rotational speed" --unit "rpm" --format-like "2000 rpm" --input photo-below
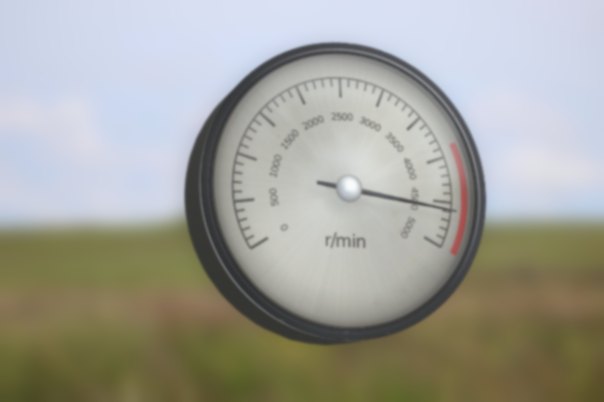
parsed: 4600 rpm
